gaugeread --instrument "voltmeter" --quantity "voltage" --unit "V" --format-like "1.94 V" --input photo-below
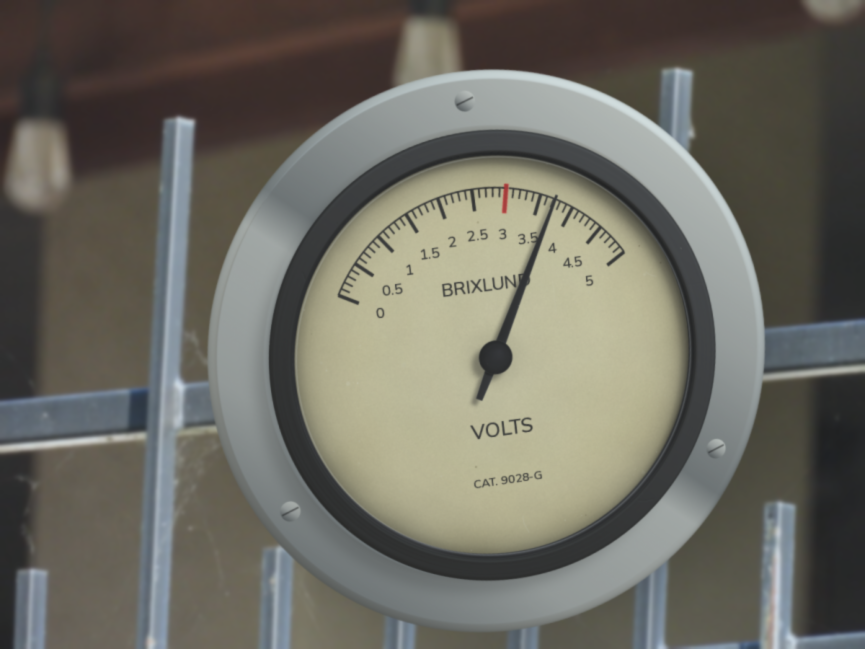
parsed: 3.7 V
